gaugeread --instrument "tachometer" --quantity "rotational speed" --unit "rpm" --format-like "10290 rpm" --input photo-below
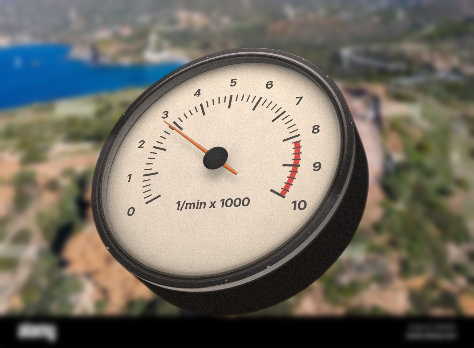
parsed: 2800 rpm
